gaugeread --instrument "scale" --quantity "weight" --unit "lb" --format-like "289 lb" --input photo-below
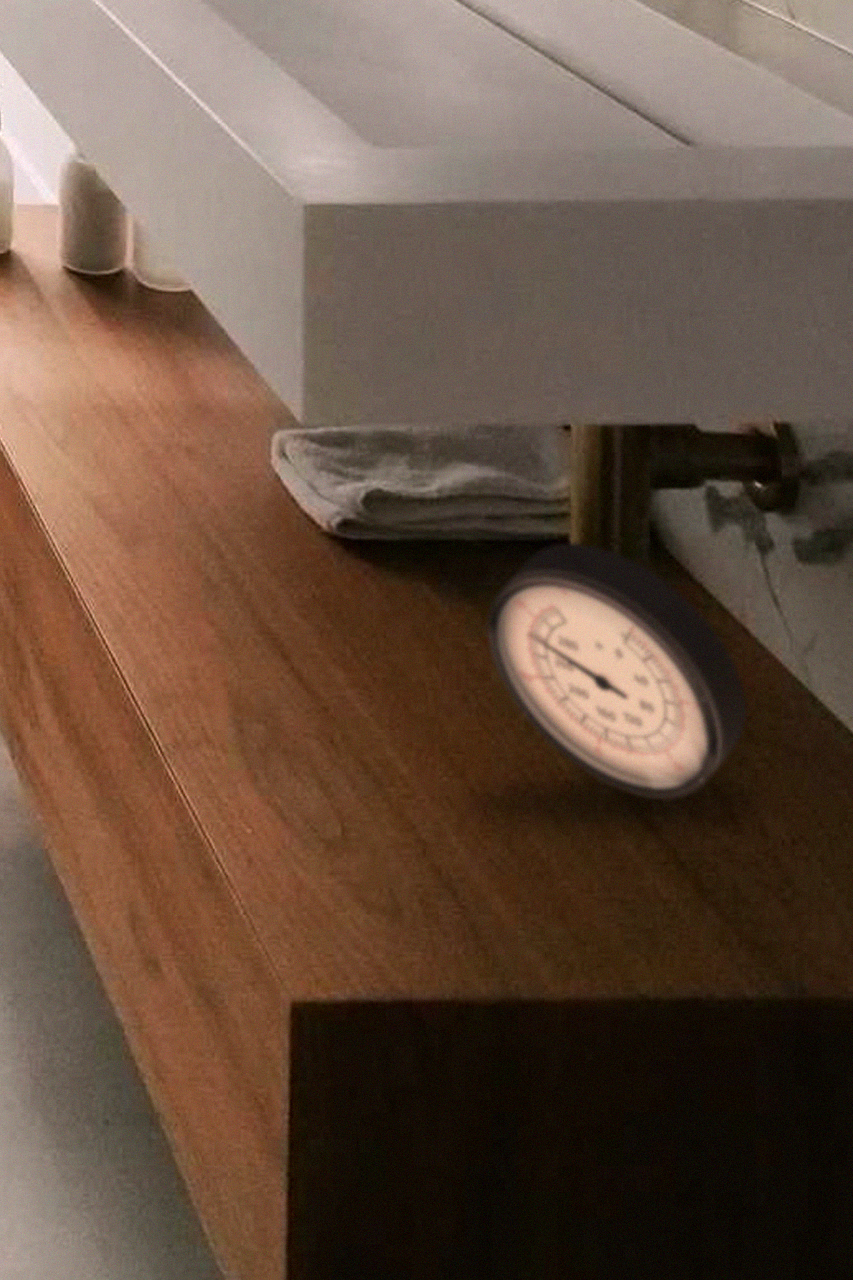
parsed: 260 lb
